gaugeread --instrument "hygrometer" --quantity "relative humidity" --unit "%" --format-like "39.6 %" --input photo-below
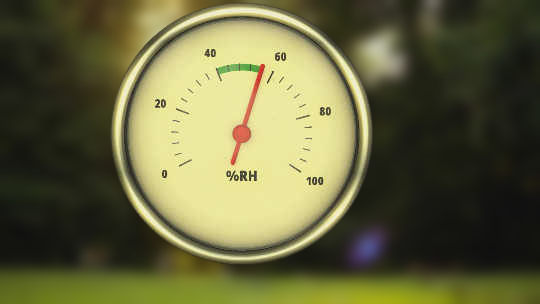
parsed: 56 %
